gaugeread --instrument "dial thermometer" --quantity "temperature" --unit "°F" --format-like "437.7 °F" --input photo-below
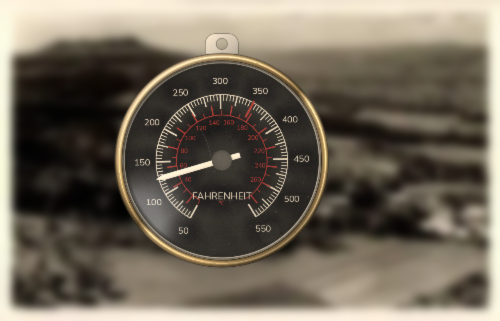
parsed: 125 °F
